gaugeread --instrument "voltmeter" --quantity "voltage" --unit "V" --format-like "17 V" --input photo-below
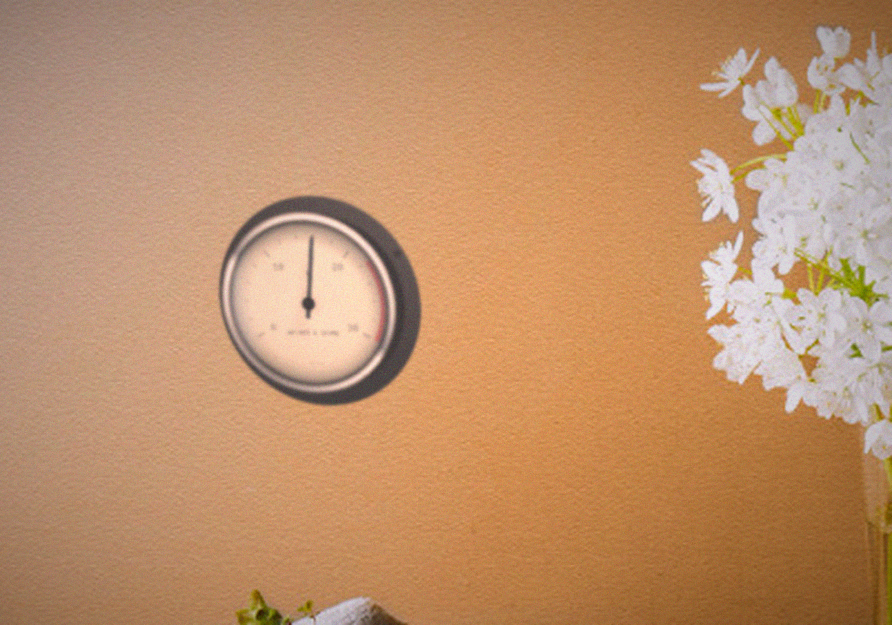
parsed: 16 V
